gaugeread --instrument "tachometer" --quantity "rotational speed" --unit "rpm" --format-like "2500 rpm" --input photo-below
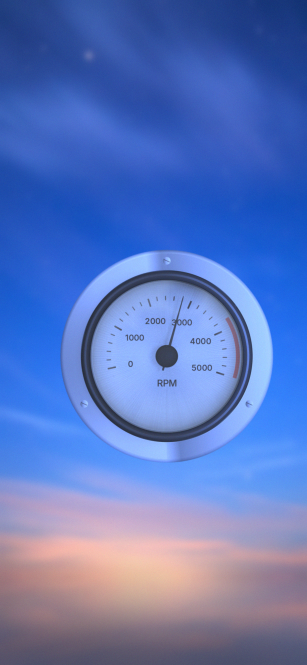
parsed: 2800 rpm
